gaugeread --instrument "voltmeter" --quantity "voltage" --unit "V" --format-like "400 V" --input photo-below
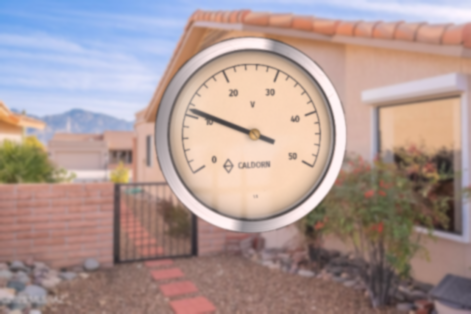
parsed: 11 V
